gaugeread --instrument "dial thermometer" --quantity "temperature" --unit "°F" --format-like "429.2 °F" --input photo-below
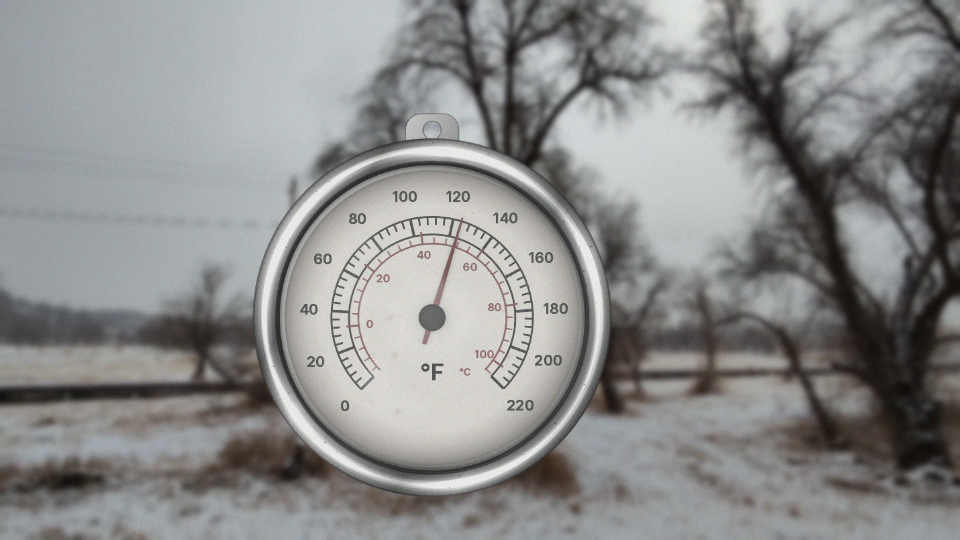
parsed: 124 °F
